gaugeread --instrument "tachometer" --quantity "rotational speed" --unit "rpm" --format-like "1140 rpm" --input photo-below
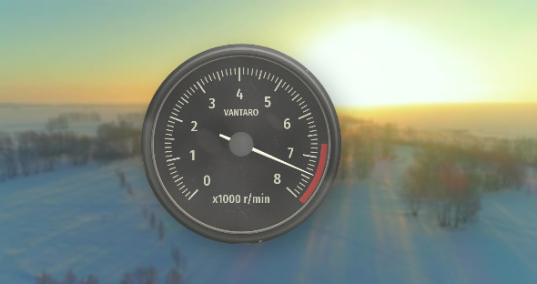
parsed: 7400 rpm
